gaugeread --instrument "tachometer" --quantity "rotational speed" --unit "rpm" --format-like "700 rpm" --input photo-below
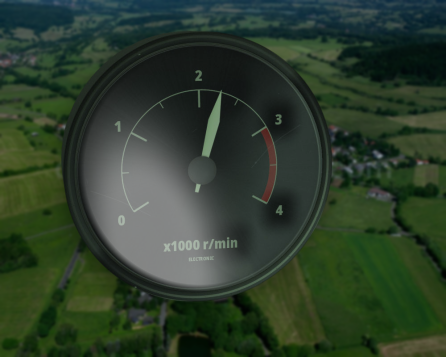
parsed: 2250 rpm
